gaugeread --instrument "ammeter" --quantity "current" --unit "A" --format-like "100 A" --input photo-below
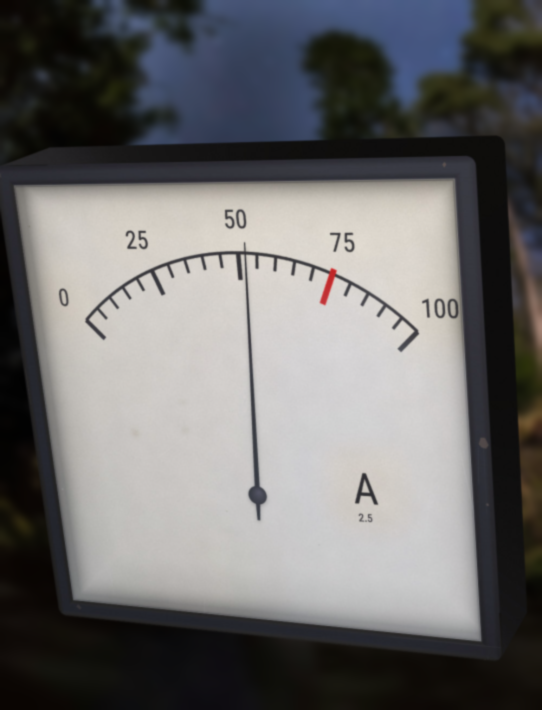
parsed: 52.5 A
